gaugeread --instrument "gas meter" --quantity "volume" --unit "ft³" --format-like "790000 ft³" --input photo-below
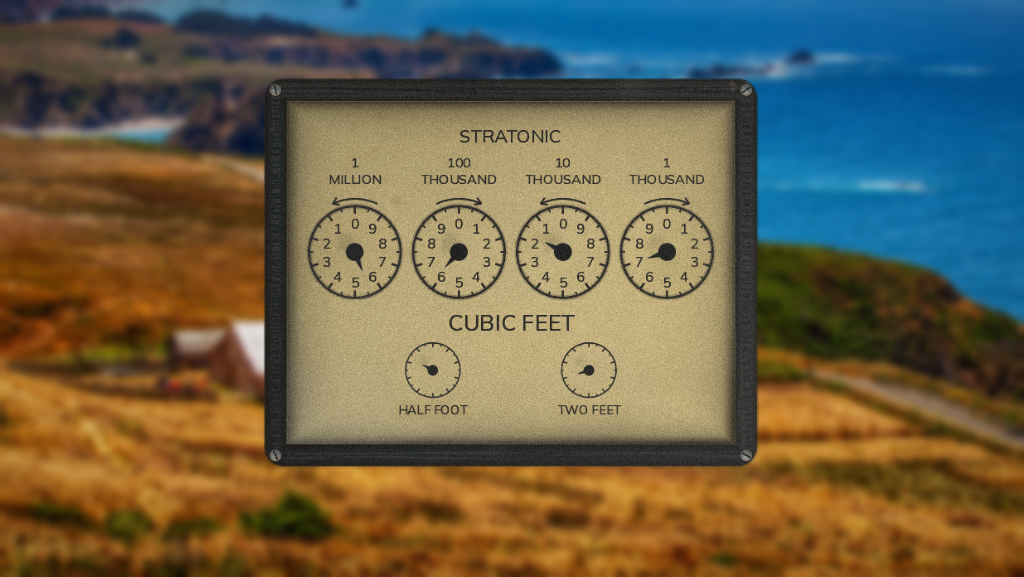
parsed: 561700 ft³
